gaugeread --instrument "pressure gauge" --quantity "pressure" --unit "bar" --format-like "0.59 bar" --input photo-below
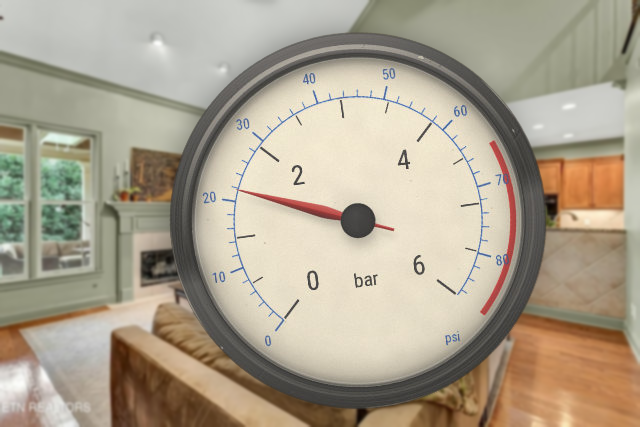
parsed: 1.5 bar
